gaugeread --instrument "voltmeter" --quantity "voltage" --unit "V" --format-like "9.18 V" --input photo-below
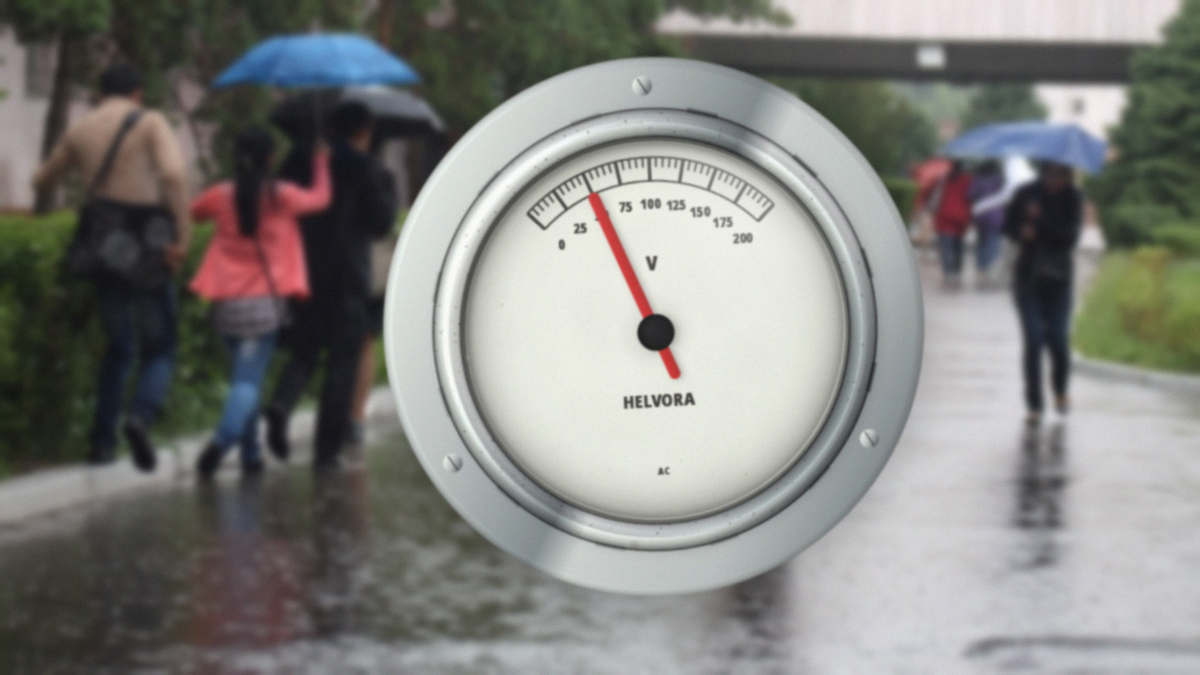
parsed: 50 V
